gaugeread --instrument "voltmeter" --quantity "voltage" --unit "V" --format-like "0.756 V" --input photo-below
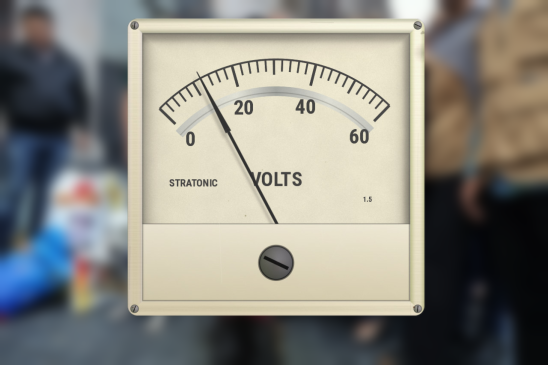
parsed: 12 V
